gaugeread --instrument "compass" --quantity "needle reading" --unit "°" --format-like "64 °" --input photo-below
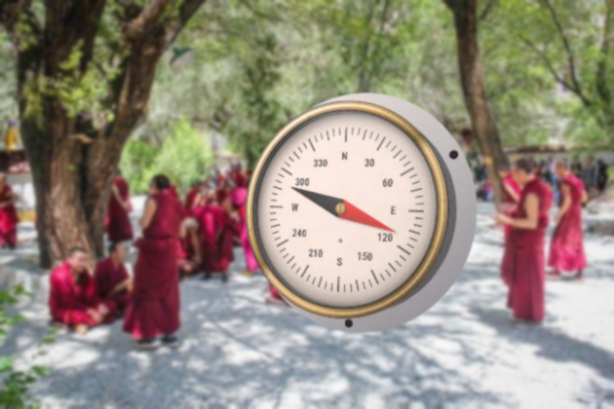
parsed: 110 °
